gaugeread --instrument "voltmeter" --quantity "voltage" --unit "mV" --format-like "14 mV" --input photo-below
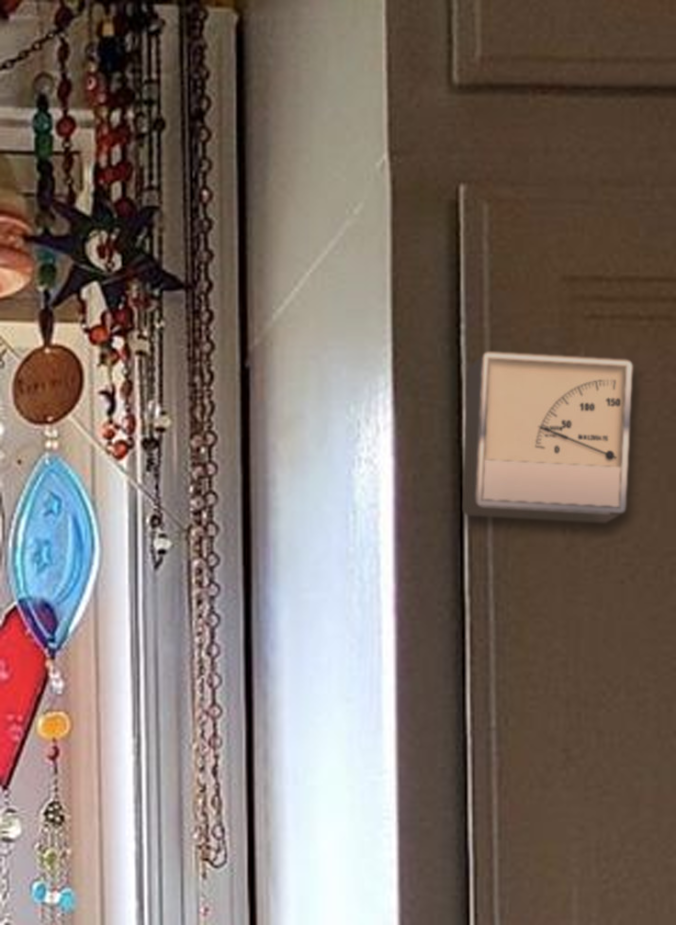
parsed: 25 mV
